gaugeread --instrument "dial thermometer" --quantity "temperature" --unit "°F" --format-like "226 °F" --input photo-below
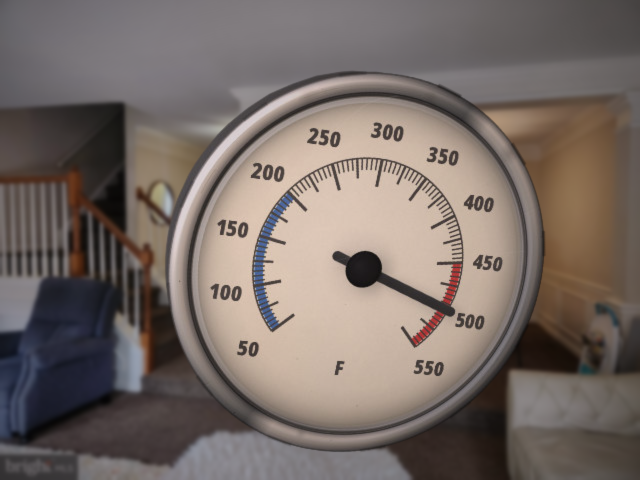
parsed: 500 °F
